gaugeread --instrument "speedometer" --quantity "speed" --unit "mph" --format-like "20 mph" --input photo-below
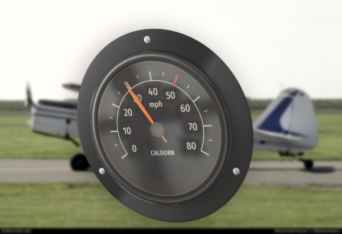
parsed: 30 mph
